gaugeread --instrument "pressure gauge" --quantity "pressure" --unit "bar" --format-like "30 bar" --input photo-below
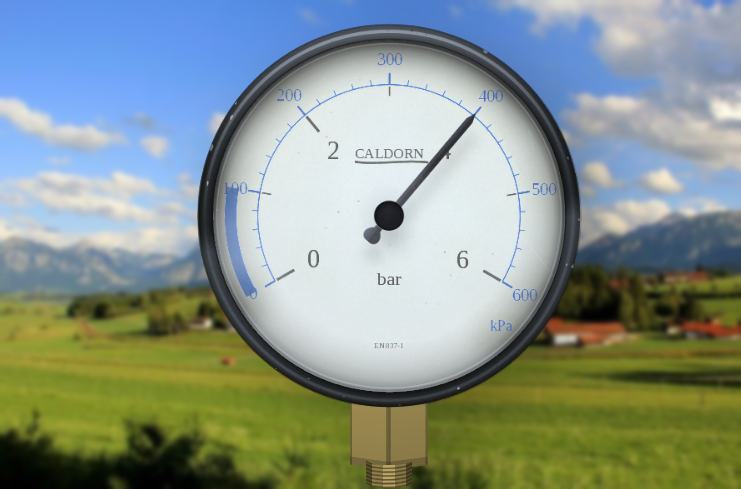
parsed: 4 bar
